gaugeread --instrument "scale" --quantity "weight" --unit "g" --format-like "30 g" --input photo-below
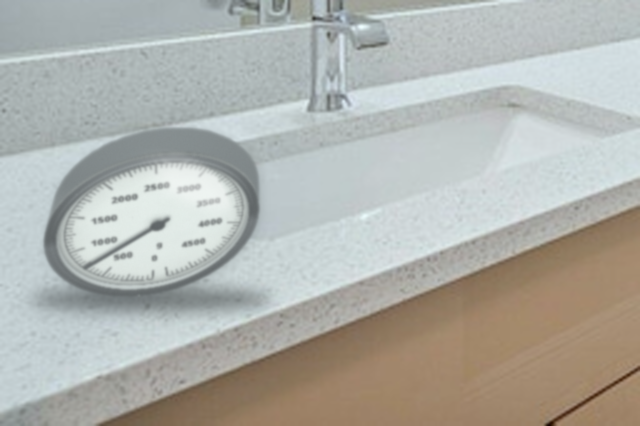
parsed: 750 g
